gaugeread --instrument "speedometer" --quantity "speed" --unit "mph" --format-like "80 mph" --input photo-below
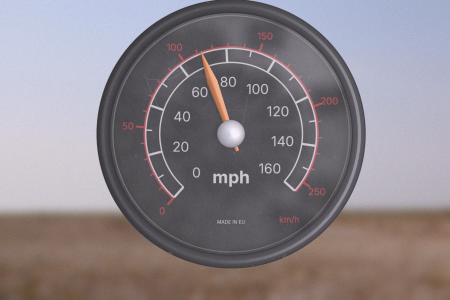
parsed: 70 mph
